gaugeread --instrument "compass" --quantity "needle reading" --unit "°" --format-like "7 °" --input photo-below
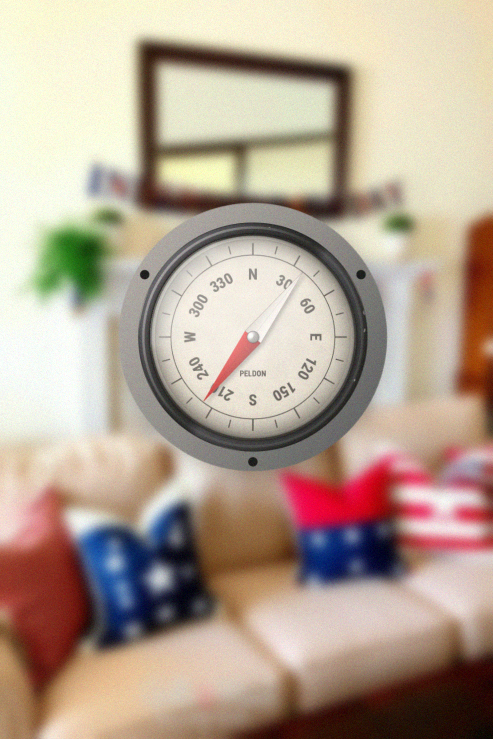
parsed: 217.5 °
